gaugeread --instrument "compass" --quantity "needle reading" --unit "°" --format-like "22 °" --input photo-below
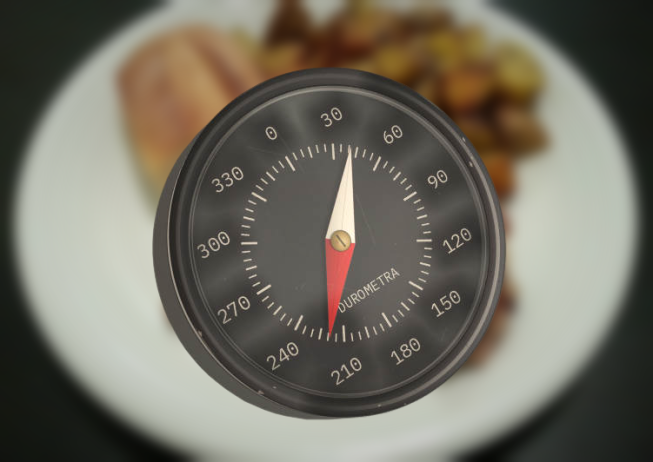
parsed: 220 °
